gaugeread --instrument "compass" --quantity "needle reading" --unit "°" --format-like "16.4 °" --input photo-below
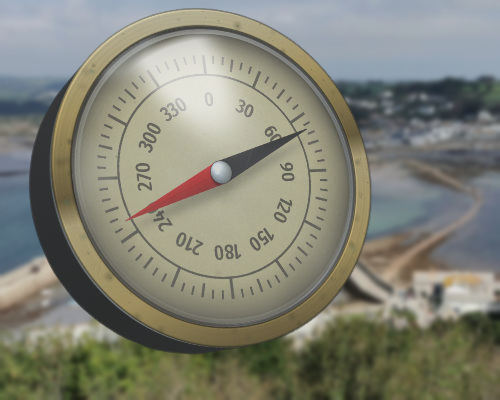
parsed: 247.5 °
